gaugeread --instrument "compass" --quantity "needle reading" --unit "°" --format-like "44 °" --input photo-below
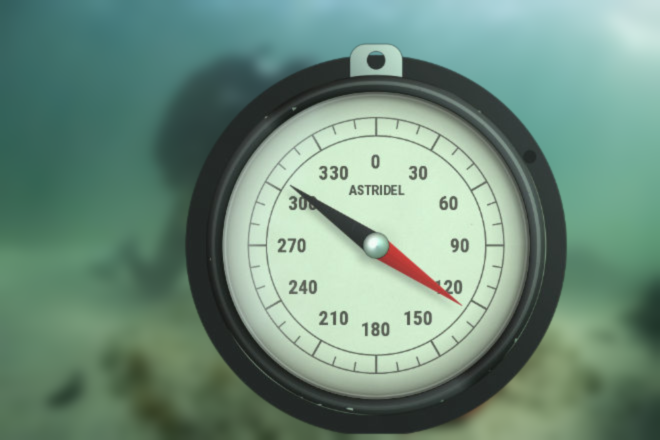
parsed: 125 °
